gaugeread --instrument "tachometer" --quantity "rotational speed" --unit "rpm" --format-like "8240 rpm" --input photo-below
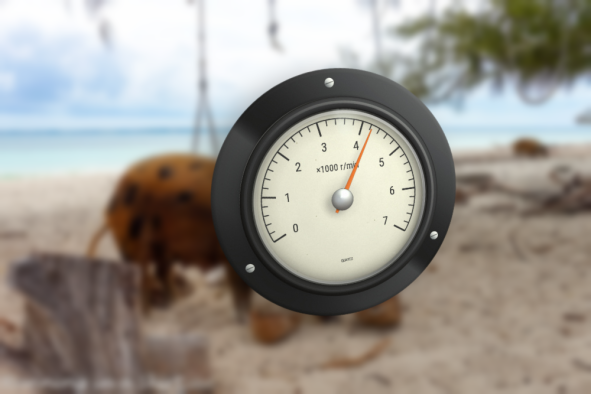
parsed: 4200 rpm
